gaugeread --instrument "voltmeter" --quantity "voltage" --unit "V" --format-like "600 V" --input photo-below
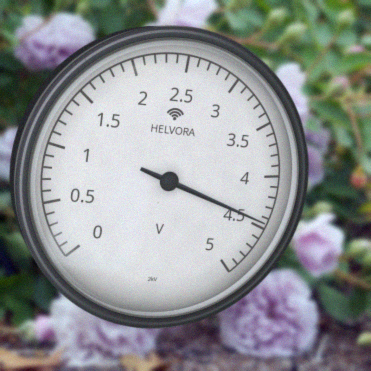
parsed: 4.45 V
